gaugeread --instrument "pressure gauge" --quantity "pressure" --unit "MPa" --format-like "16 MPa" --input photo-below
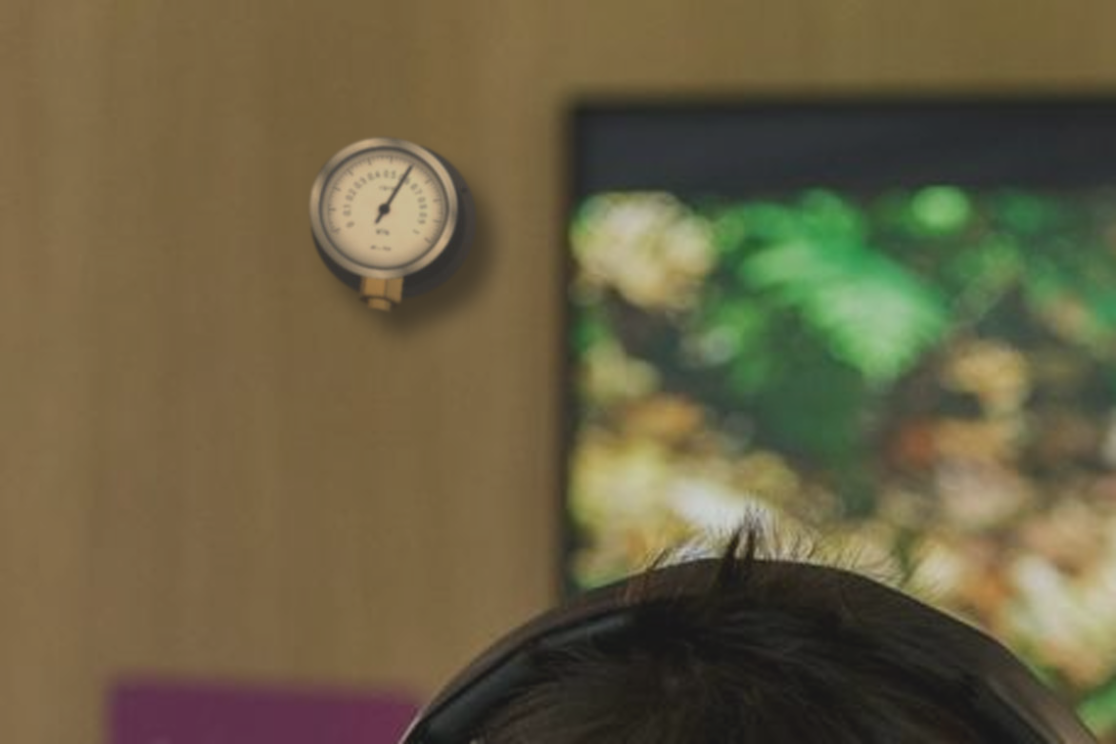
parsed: 0.6 MPa
